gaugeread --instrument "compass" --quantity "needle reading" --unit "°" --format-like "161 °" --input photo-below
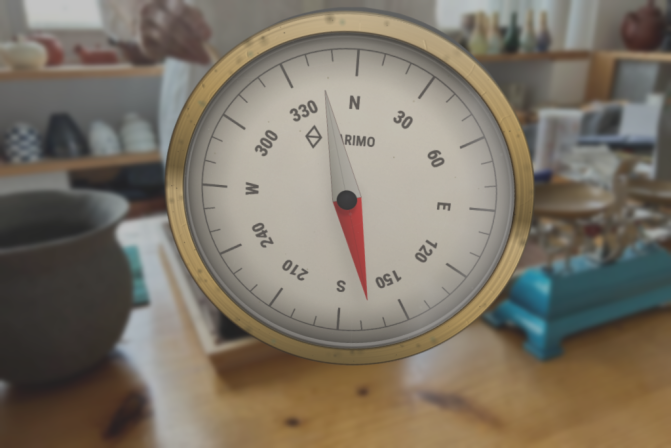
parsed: 165 °
